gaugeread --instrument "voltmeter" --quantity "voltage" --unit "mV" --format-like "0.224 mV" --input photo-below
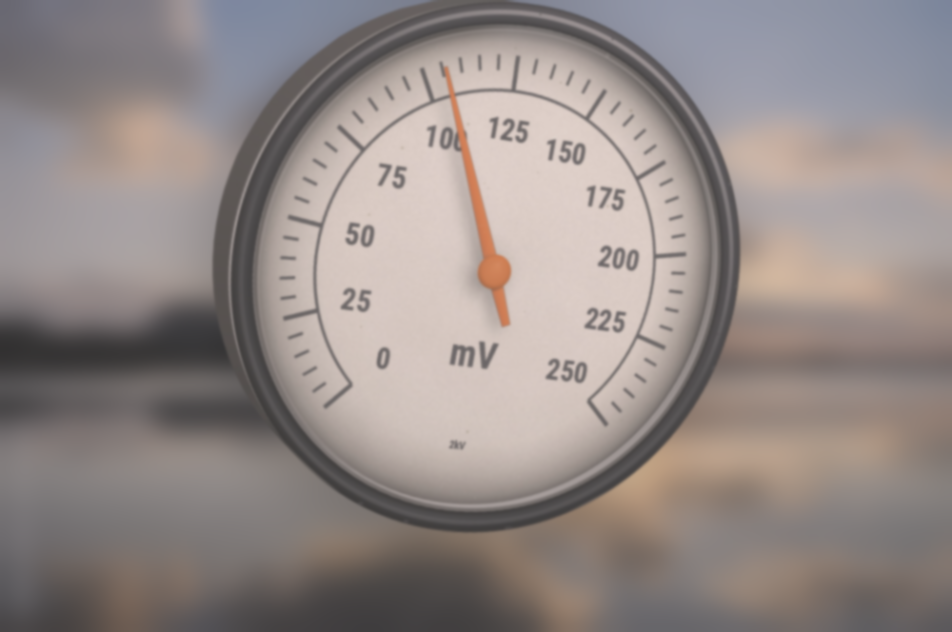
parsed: 105 mV
